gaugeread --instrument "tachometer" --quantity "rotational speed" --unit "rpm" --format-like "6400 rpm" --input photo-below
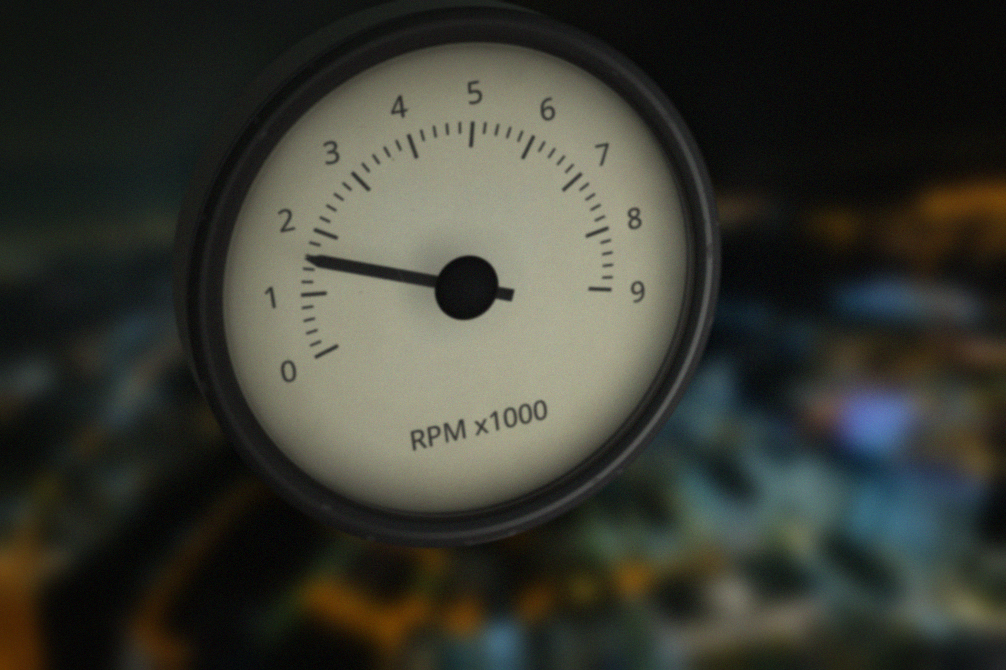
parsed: 1600 rpm
